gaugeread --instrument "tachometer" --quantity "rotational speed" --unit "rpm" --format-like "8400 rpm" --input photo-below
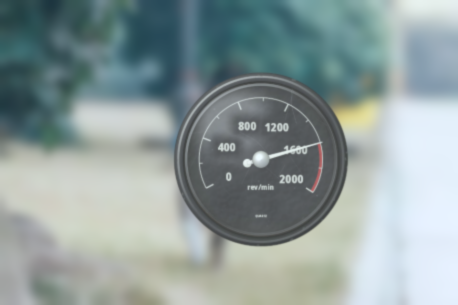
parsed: 1600 rpm
